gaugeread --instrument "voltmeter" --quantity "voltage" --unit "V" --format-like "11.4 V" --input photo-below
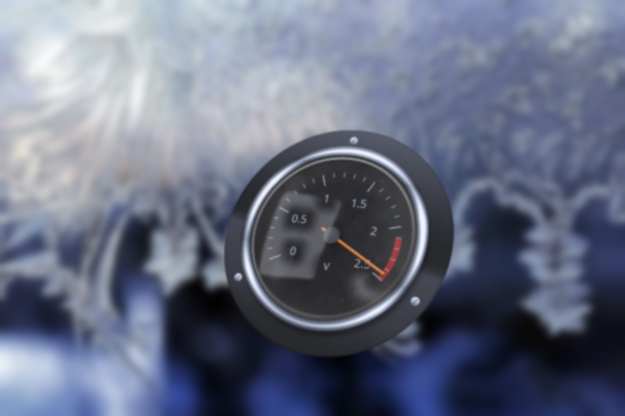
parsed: 2.45 V
